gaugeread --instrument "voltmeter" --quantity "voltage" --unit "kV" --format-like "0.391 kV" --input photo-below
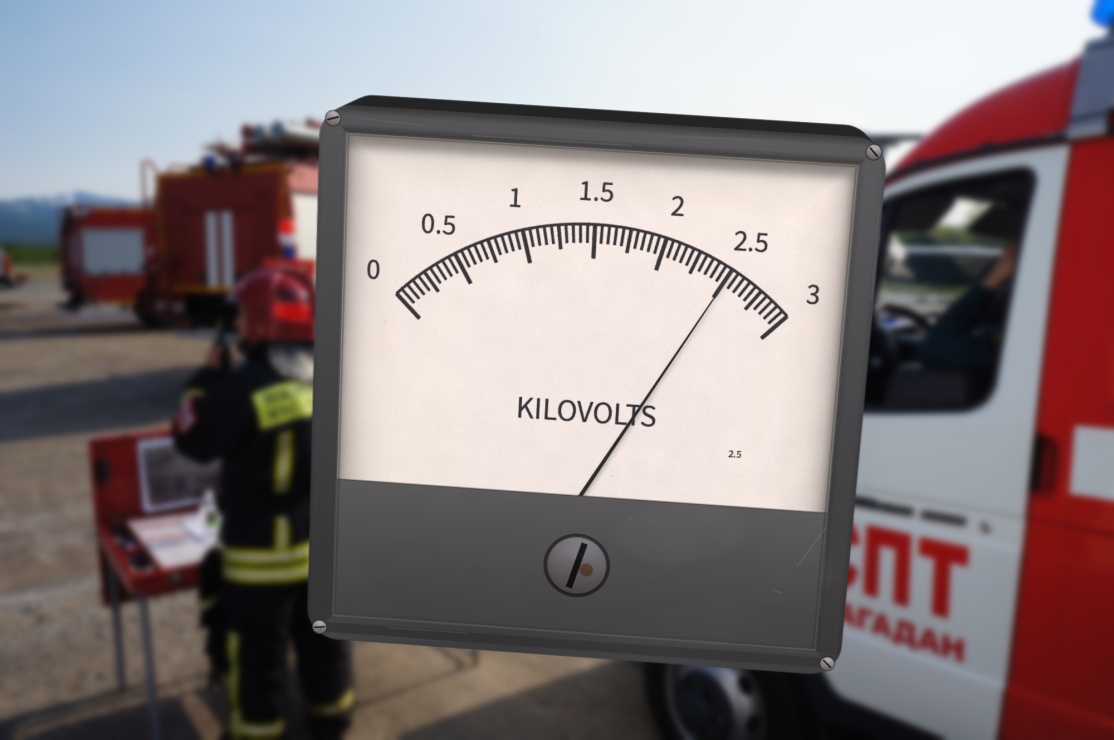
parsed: 2.5 kV
